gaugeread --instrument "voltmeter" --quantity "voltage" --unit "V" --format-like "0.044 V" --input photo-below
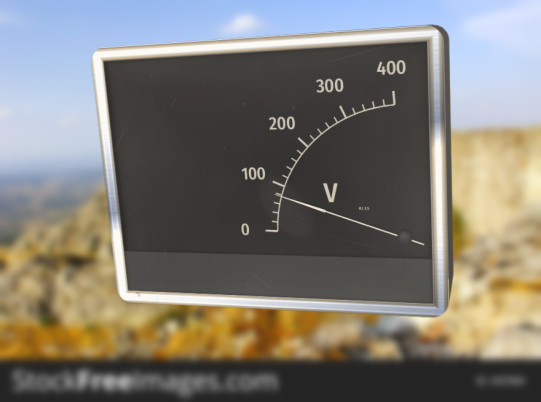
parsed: 80 V
